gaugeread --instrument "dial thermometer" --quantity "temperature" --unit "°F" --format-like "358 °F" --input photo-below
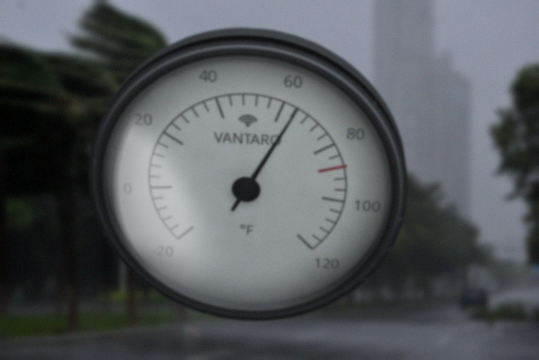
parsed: 64 °F
